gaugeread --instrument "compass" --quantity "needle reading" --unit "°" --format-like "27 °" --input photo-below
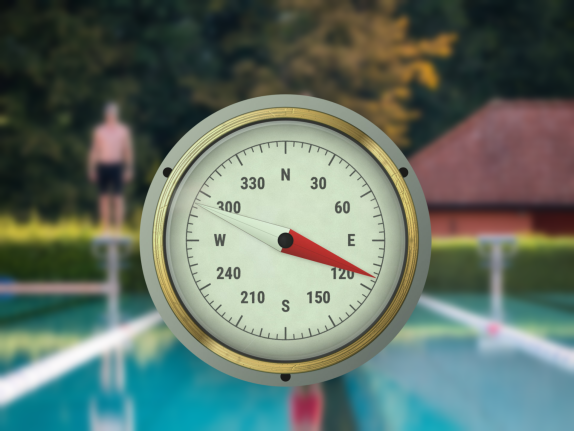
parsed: 112.5 °
